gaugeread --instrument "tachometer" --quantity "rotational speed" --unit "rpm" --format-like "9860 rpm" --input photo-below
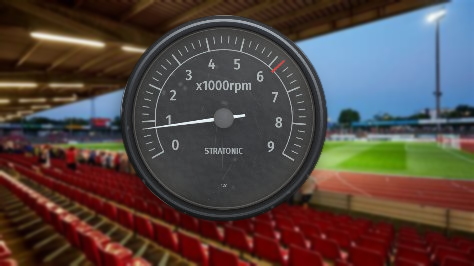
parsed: 800 rpm
